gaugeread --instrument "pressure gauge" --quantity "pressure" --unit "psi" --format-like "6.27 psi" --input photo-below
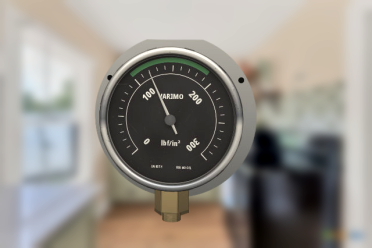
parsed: 120 psi
